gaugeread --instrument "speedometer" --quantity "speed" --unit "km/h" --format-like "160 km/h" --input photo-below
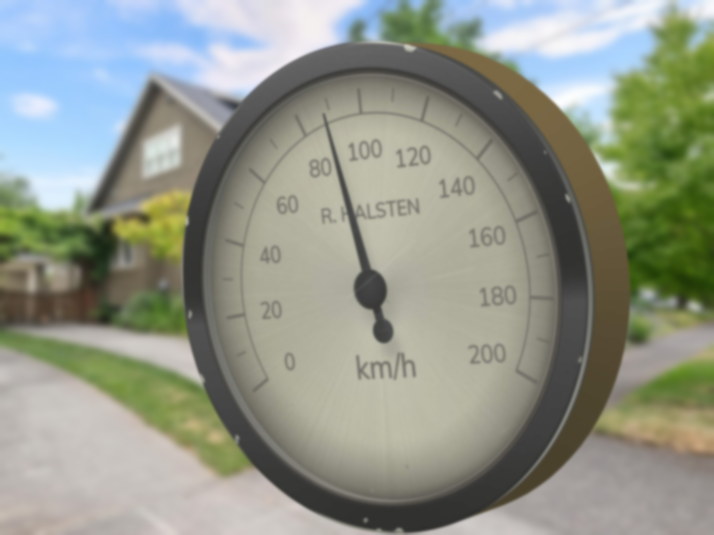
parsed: 90 km/h
